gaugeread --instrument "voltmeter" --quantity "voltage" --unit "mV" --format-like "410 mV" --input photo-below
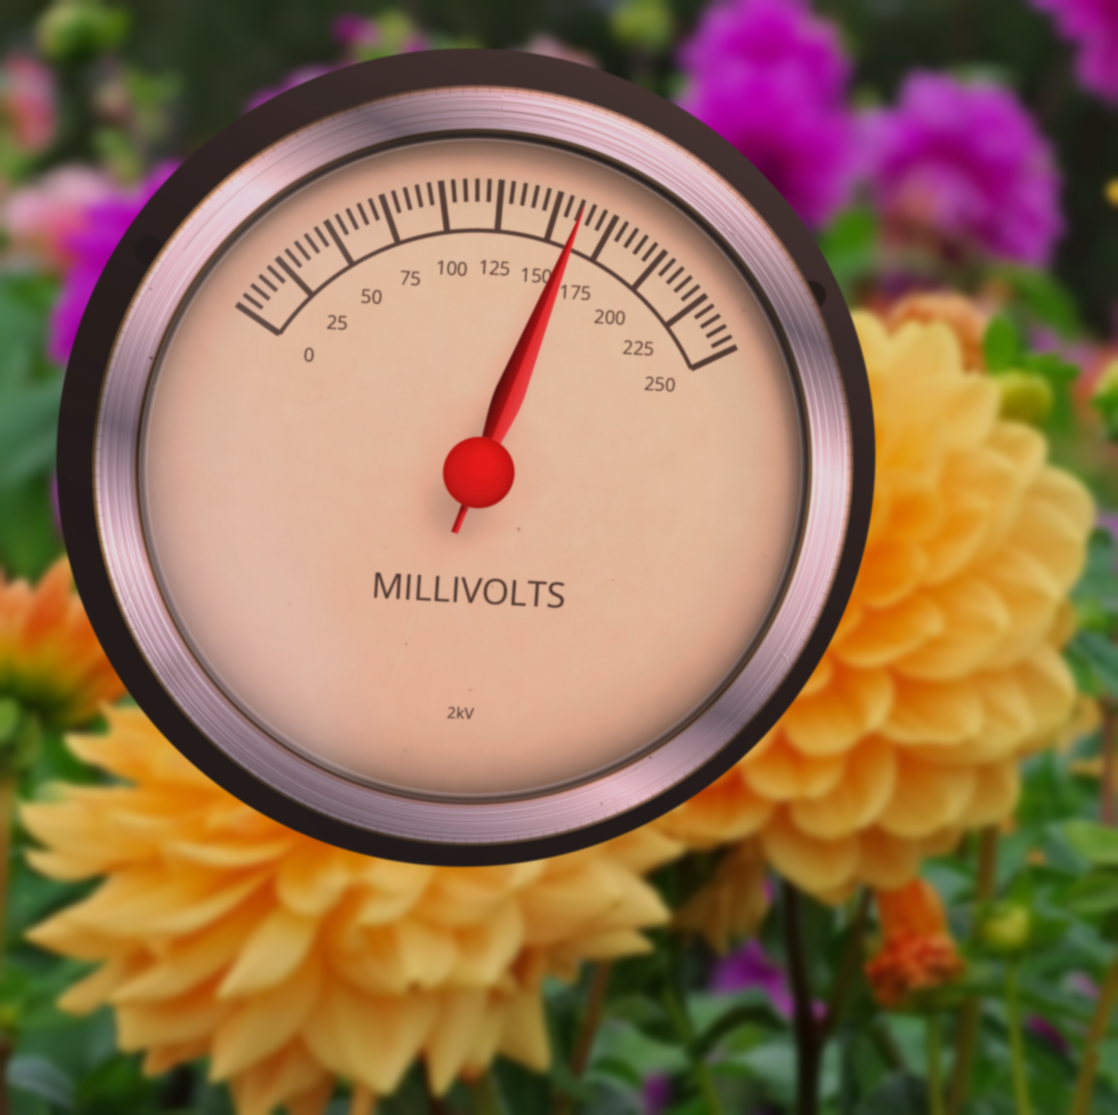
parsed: 160 mV
